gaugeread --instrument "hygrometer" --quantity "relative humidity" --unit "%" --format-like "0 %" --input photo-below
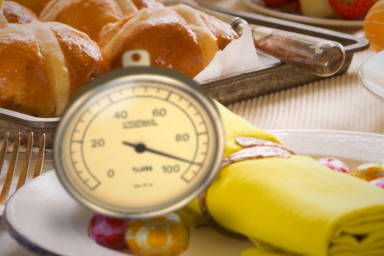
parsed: 92 %
